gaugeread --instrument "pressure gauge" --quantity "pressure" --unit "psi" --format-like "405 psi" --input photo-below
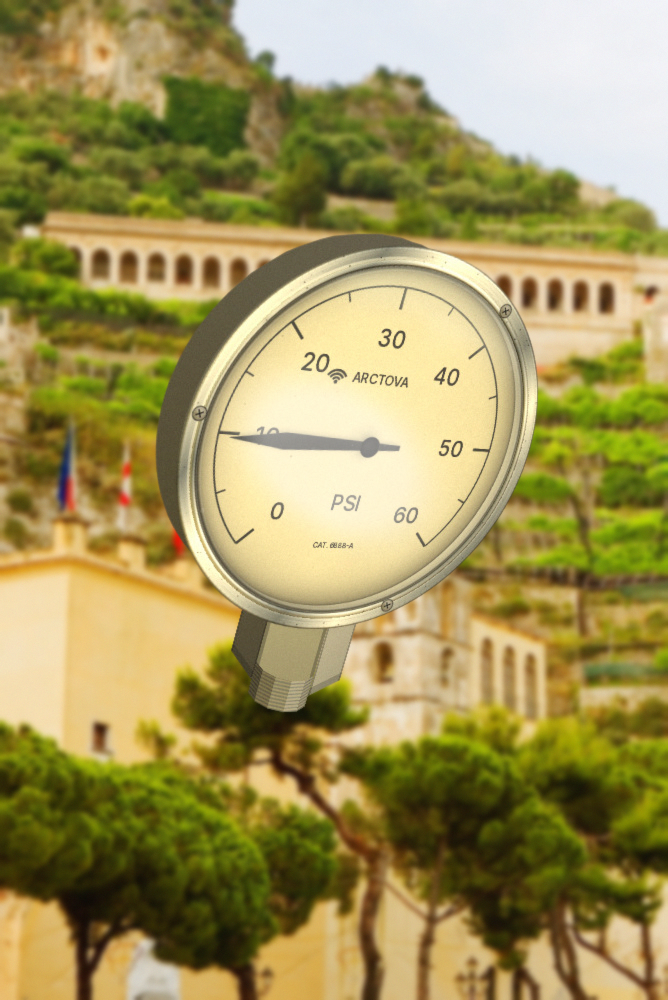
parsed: 10 psi
